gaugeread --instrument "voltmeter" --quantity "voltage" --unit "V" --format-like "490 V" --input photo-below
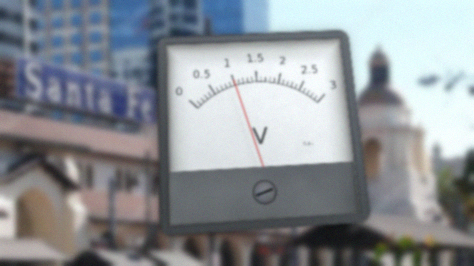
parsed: 1 V
